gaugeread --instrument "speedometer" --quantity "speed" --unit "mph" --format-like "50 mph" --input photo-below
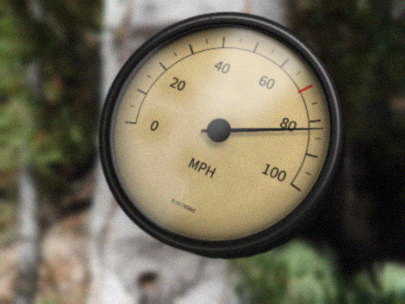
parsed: 82.5 mph
